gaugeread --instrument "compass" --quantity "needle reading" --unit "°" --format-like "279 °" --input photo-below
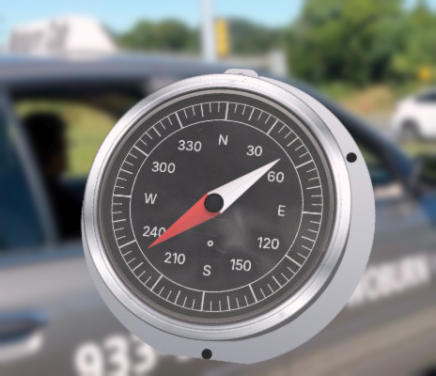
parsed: 230 °
